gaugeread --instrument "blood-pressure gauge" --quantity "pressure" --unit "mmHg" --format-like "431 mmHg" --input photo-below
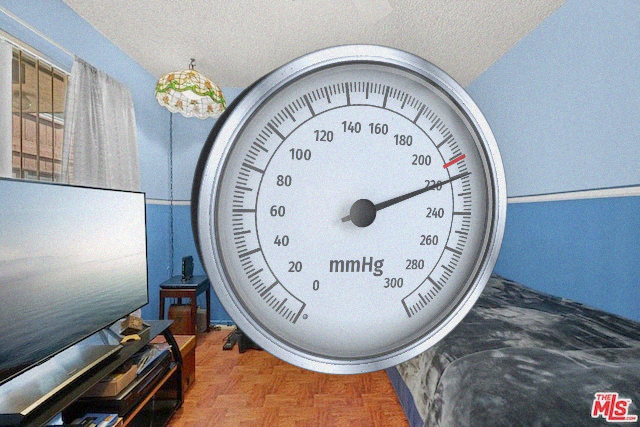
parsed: 220 mmHg
